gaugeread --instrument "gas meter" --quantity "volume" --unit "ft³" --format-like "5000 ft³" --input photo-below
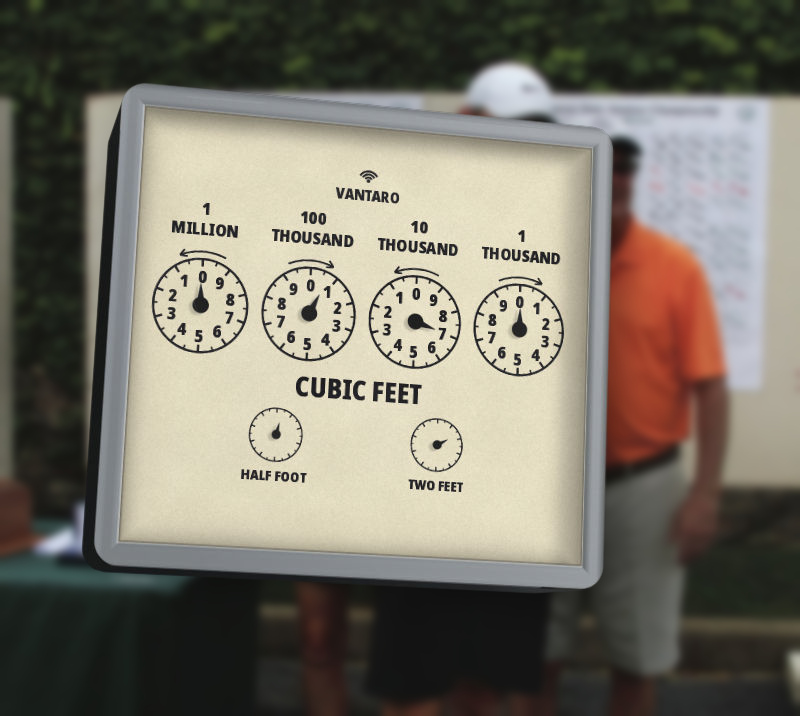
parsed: 7000 ft³
